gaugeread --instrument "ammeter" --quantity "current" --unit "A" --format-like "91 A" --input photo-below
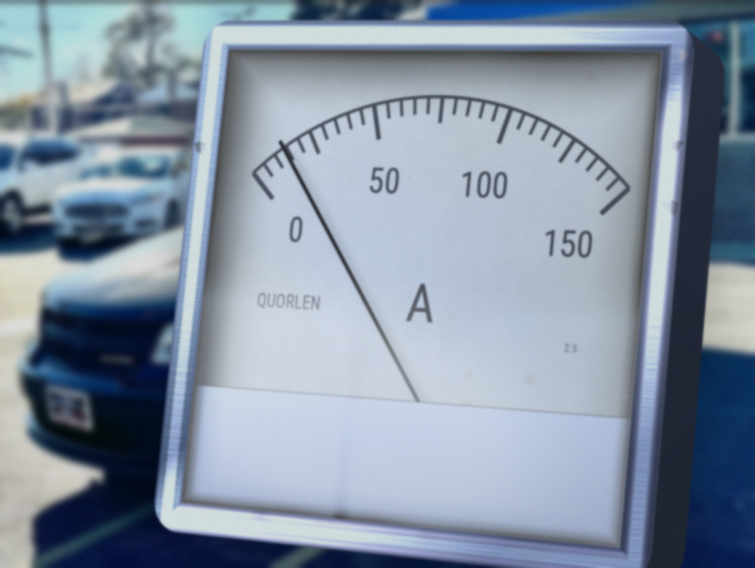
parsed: 15 A
